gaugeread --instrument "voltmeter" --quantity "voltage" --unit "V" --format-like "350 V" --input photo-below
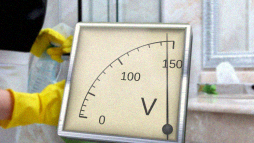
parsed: 145 V
